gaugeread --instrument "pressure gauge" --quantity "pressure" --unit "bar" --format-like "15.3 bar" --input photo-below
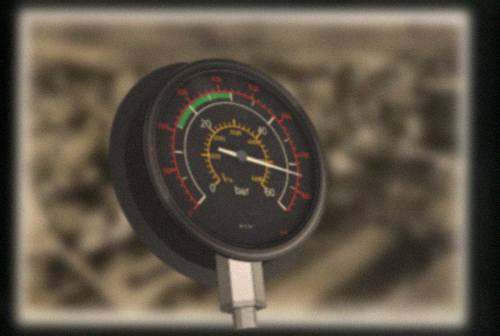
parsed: 52.5 bar
